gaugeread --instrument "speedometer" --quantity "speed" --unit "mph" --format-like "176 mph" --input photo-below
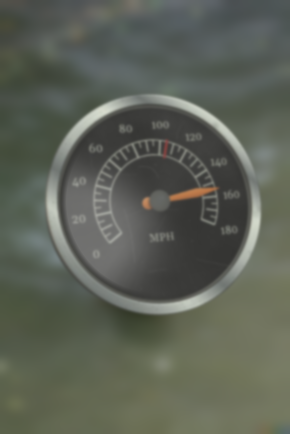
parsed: 155 mph
